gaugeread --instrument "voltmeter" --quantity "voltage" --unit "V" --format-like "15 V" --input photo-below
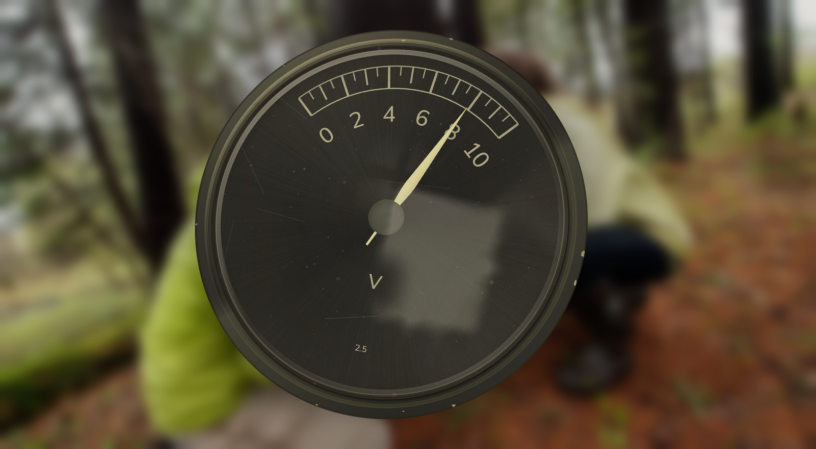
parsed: 8 V
